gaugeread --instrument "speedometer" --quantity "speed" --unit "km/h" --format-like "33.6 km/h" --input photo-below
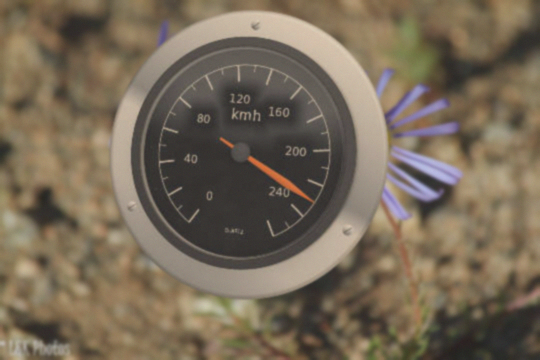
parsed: 230 km/h
